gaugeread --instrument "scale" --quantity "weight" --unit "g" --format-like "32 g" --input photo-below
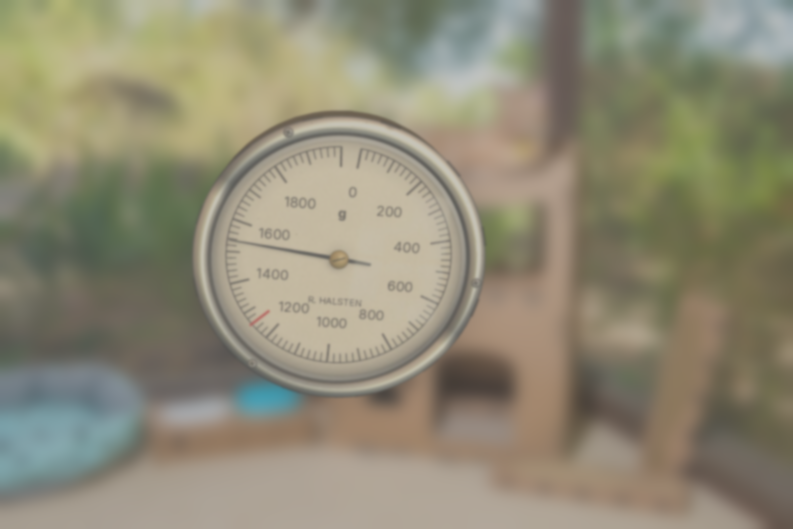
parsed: 1540 g
